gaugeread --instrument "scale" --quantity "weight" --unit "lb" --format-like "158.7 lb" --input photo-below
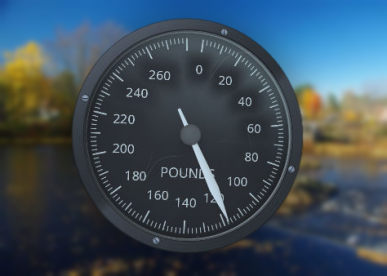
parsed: 118 lb
